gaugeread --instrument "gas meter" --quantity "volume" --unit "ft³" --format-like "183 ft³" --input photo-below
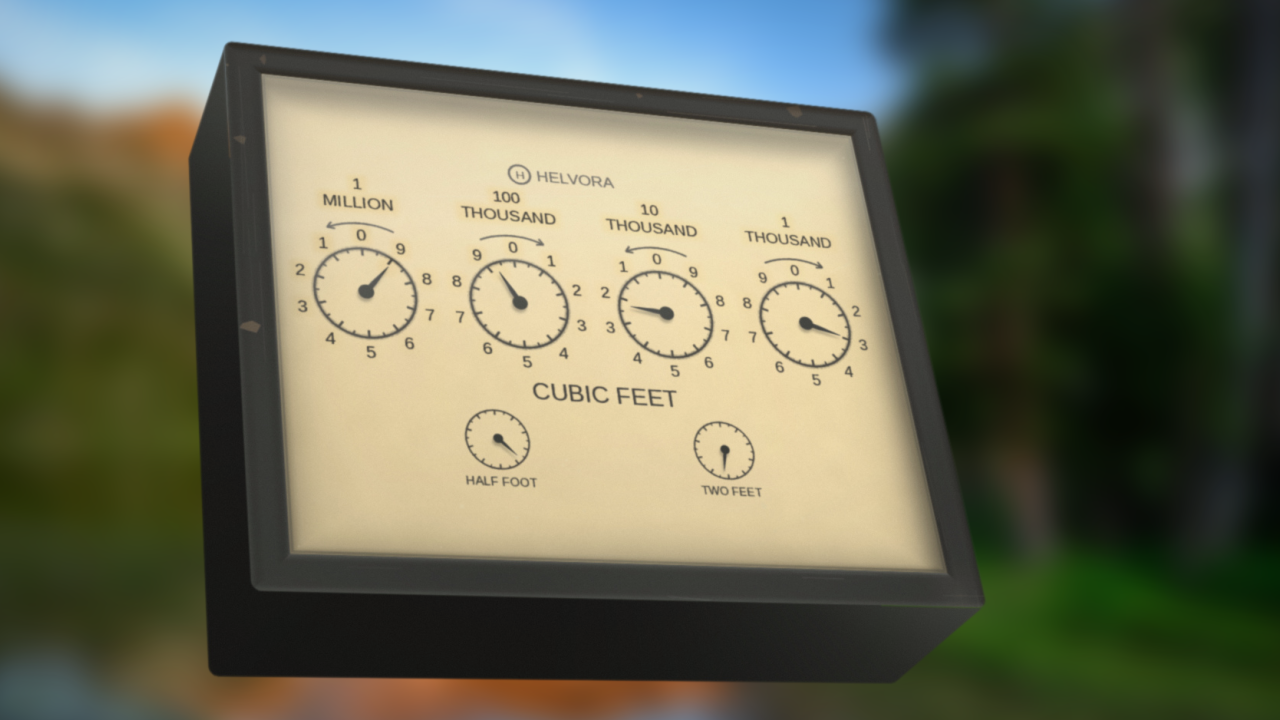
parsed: 892300 ft³
